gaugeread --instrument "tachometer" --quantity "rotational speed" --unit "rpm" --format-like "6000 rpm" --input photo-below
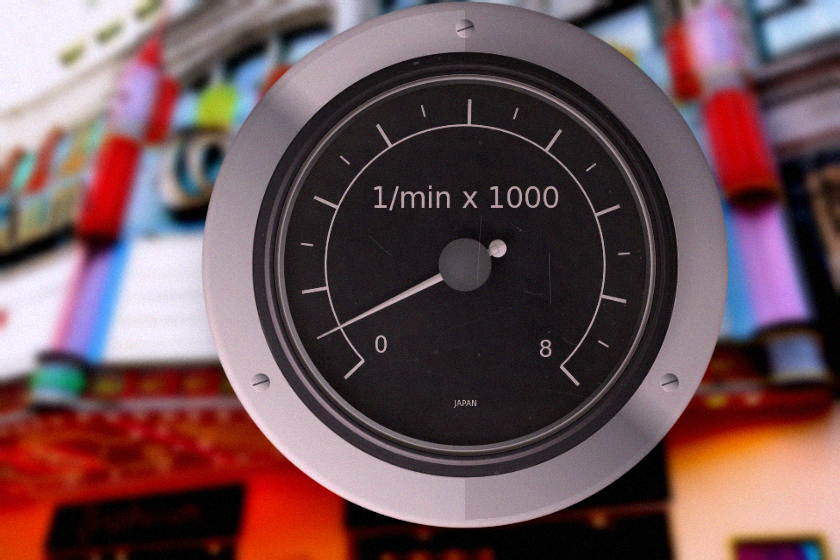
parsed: 500 rpm
